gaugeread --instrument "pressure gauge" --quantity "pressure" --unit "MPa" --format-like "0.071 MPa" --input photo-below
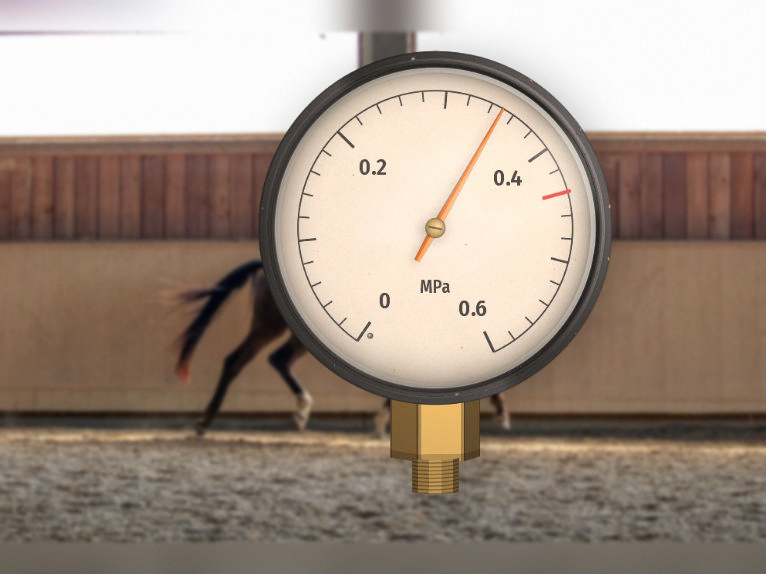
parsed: 0.35 MPa
